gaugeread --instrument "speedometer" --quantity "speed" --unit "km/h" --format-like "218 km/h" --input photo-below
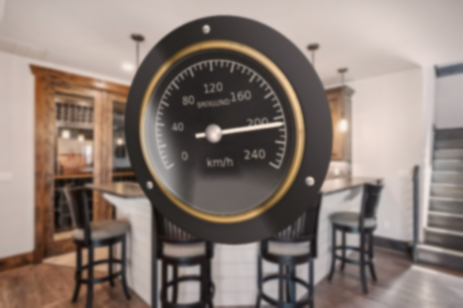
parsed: 205 km/h
